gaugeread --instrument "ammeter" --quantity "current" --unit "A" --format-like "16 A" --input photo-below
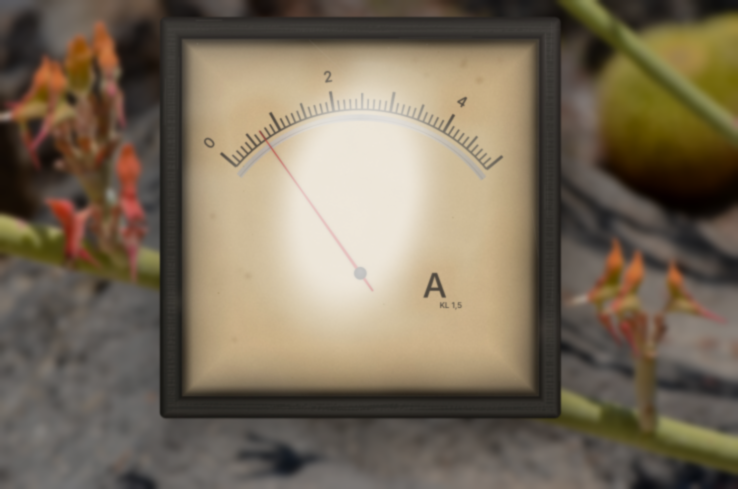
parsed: 0.7 A
